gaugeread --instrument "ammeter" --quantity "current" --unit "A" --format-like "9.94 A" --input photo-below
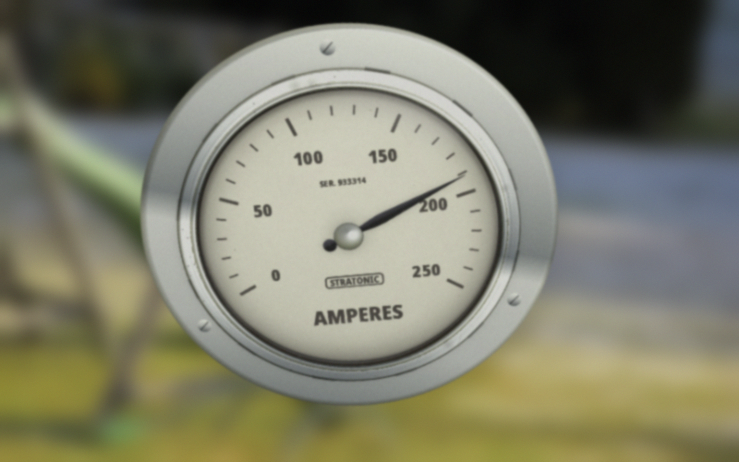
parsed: 190 A
